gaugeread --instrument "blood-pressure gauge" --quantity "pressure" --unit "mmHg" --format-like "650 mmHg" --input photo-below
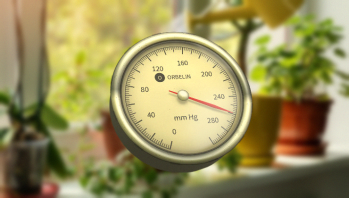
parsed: 260 mmHg
